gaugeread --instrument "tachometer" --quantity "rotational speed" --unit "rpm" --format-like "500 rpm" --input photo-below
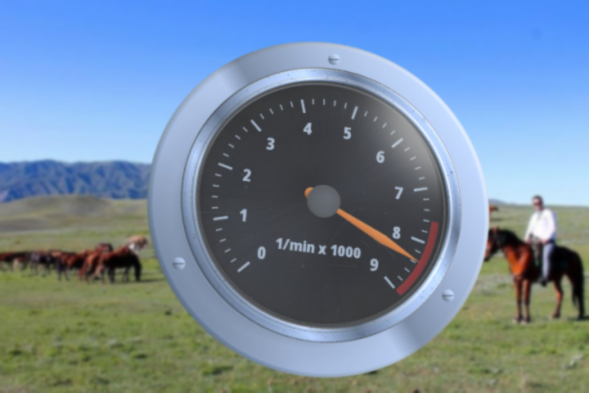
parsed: 8400 rpm
